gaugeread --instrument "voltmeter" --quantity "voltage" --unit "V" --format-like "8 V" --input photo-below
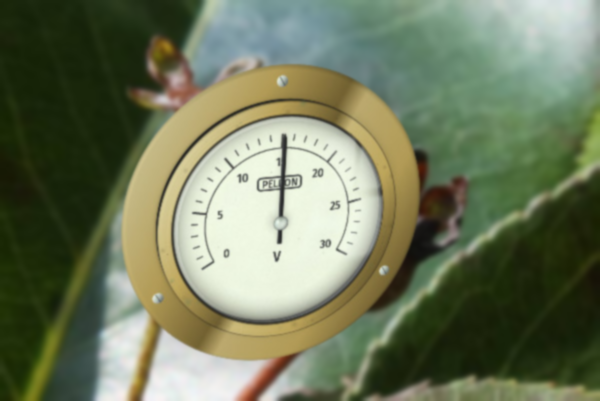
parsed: 15 V
